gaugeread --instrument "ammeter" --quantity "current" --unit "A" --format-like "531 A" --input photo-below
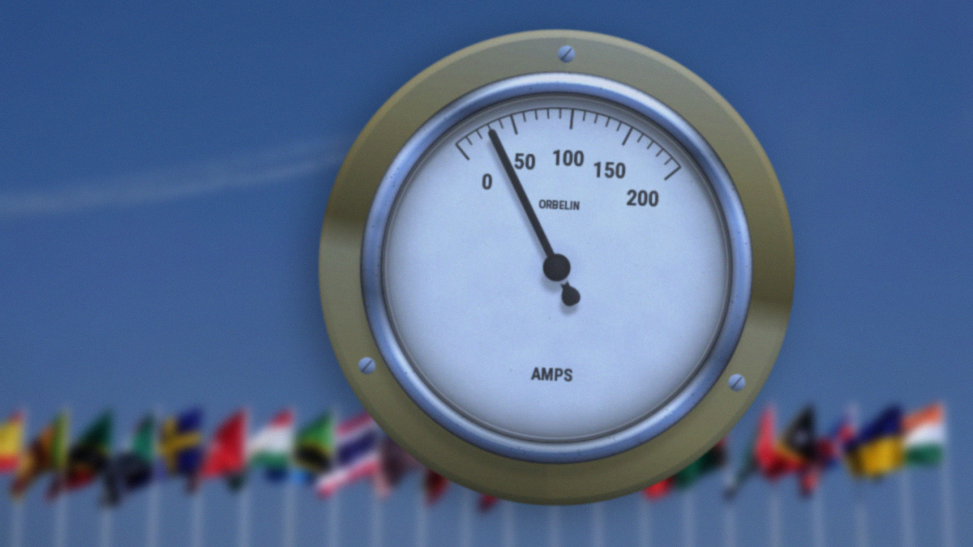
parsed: 30 A
